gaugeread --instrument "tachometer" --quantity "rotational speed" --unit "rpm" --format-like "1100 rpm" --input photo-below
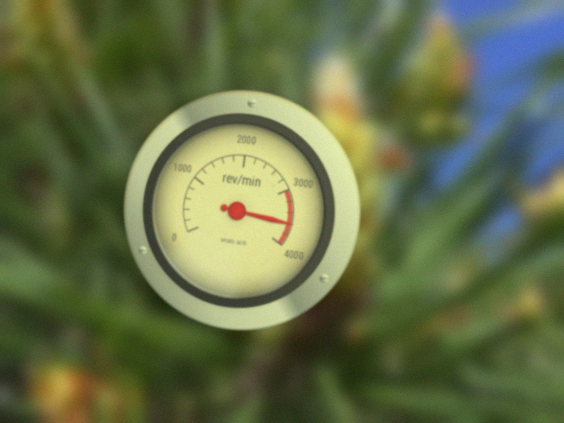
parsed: 3600 rpm
